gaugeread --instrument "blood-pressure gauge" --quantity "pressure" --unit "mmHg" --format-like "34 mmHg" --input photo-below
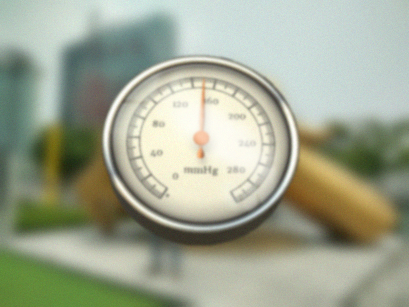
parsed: 150 mmHg
